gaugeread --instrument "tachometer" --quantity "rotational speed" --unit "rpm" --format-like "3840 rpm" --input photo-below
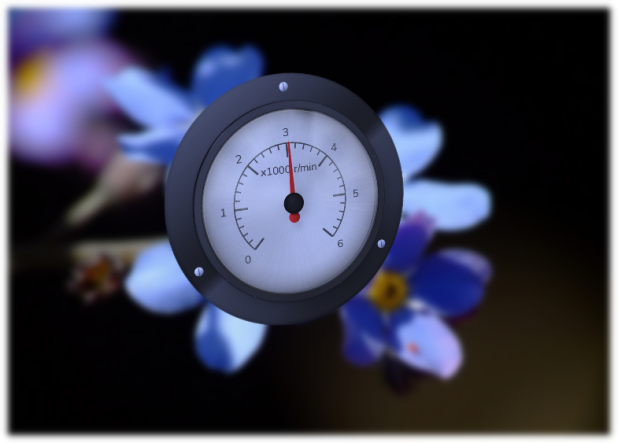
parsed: 3000 rpm
